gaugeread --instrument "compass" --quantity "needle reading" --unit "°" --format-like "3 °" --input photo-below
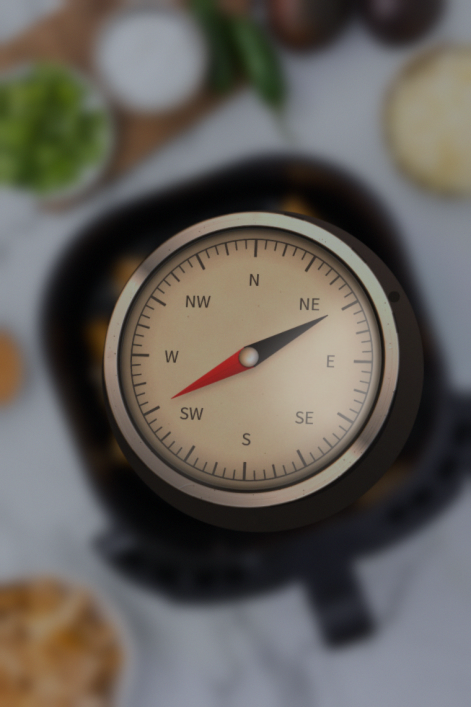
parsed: 240 °
